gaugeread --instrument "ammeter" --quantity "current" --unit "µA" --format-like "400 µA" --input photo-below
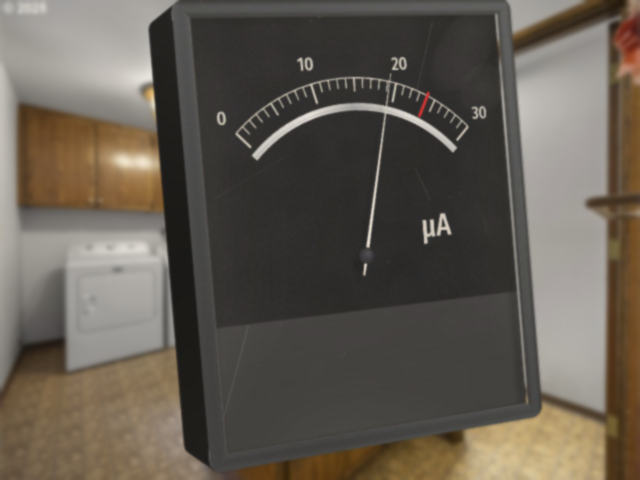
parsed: 19 µA
